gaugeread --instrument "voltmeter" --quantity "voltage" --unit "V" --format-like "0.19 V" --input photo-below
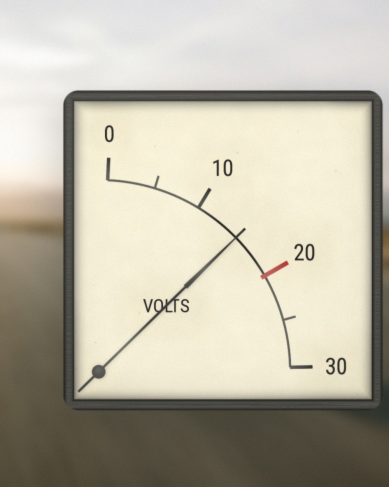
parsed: 15 V
